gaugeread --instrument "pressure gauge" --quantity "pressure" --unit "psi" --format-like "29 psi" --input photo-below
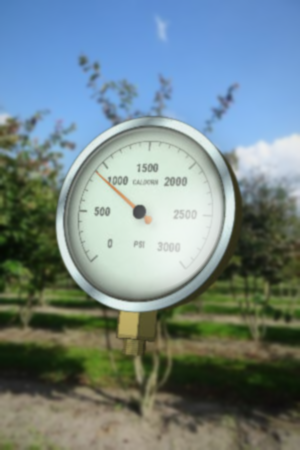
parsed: 900 psi
